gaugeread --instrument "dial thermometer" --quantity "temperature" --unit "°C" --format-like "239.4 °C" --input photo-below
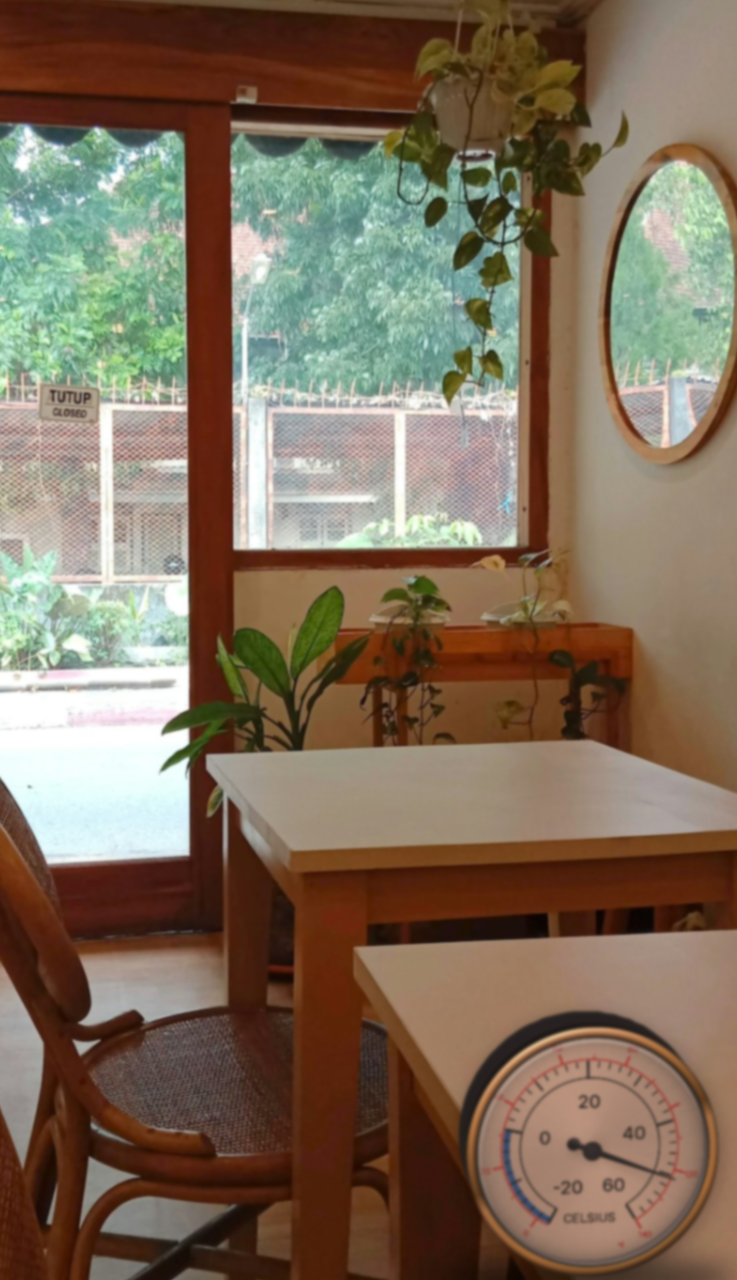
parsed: 50 °C
